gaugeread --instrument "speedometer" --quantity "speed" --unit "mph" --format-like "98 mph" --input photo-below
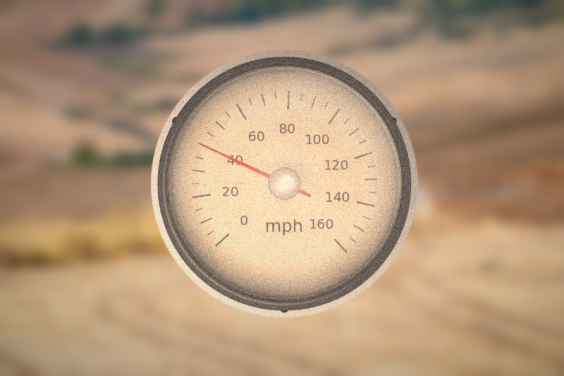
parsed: 40 mph
